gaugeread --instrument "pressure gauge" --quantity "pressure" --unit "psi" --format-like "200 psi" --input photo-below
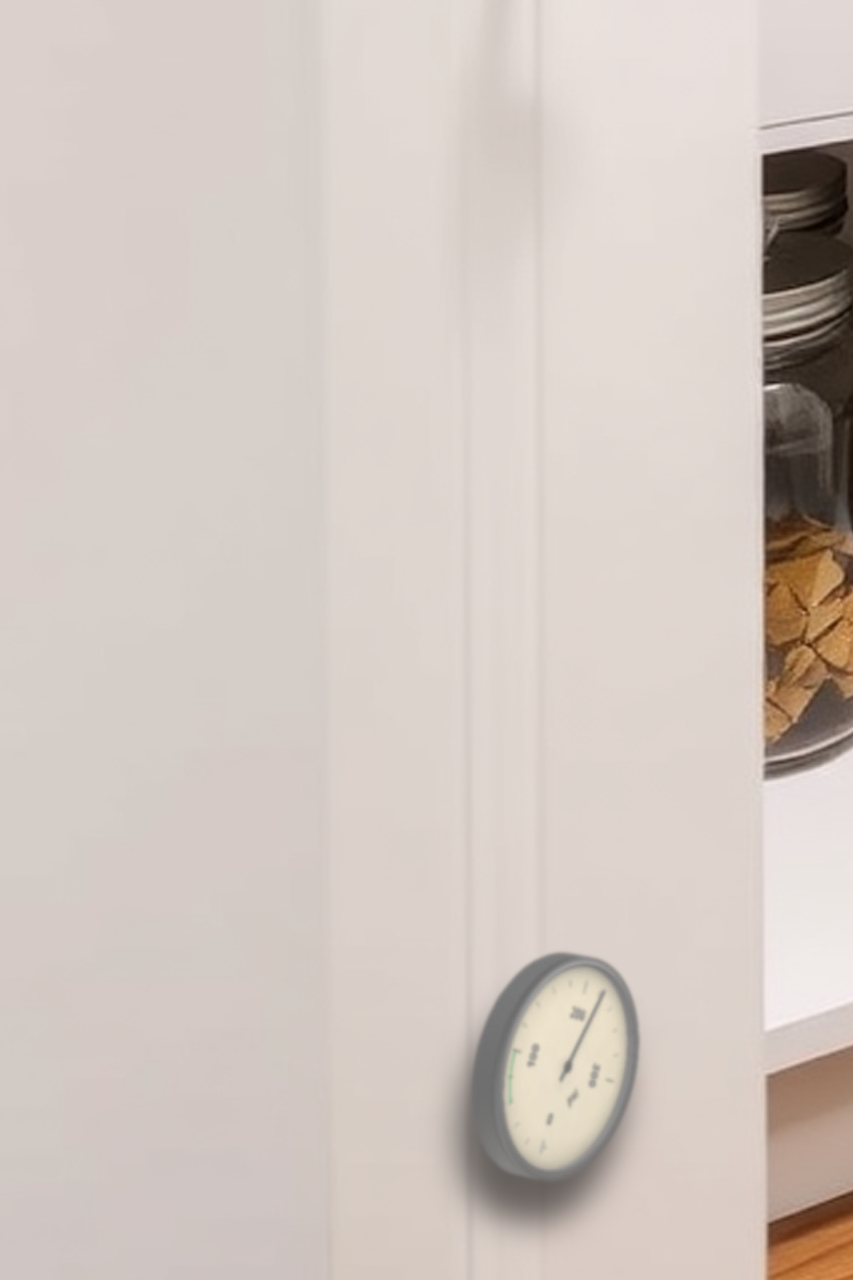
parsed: 220 psi
